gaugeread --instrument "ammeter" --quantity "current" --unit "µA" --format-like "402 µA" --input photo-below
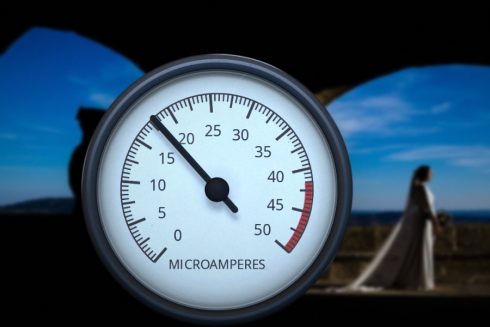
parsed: 18 µA
